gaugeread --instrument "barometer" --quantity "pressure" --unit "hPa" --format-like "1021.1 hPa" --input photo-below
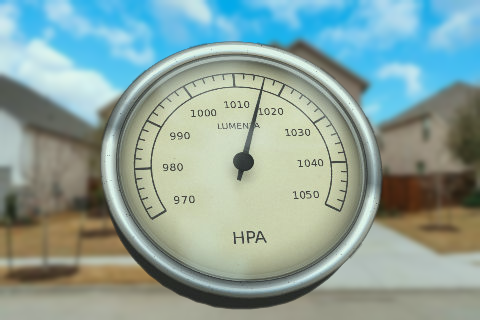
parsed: 1016 hPa
